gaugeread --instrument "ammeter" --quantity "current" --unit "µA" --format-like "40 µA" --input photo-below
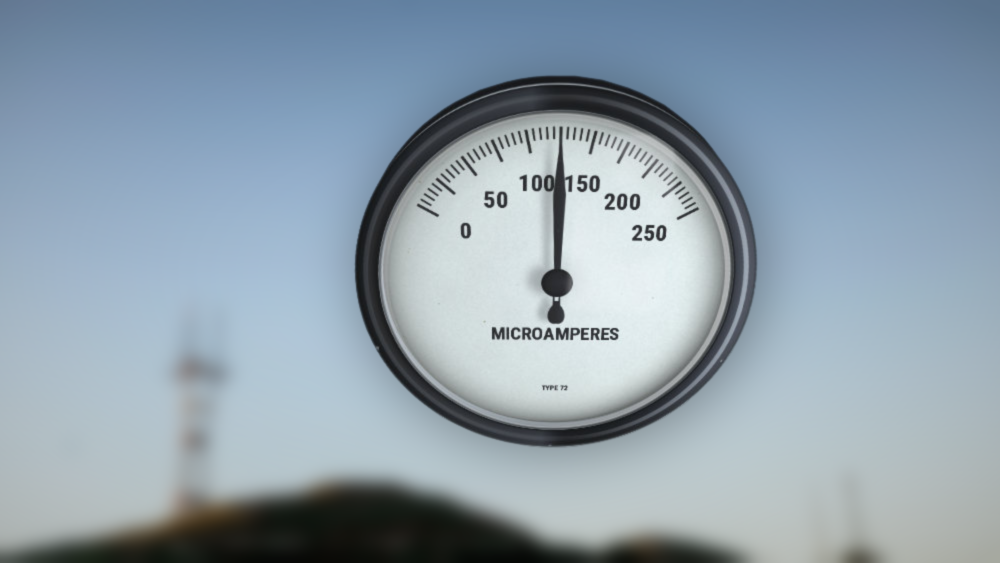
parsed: 125 µA
